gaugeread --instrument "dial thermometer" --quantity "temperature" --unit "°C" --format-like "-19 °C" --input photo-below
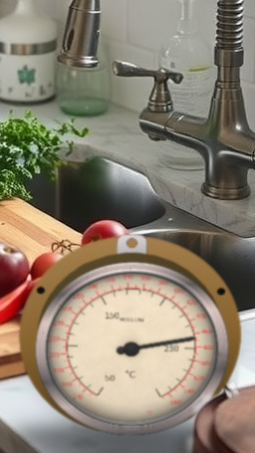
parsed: 240 °C
